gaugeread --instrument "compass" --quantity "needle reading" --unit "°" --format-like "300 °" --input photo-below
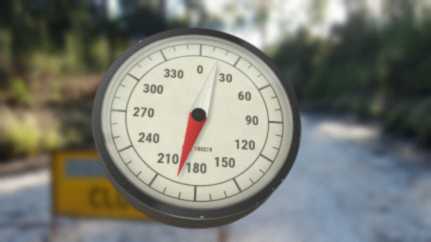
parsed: 195 °
